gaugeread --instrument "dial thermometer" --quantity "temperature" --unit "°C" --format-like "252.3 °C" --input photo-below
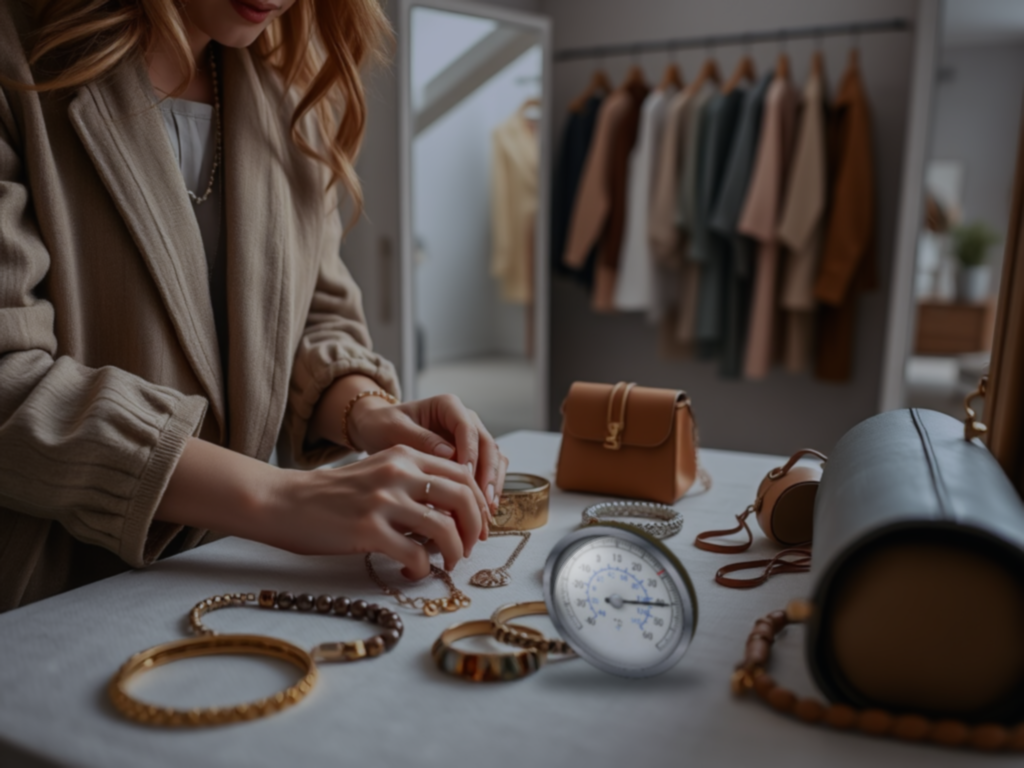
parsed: 40 °C
